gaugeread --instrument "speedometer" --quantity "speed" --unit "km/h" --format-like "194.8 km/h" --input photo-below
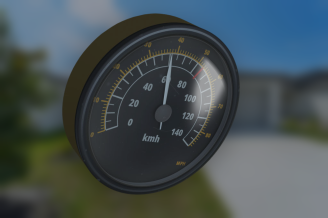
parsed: 60 km/h
